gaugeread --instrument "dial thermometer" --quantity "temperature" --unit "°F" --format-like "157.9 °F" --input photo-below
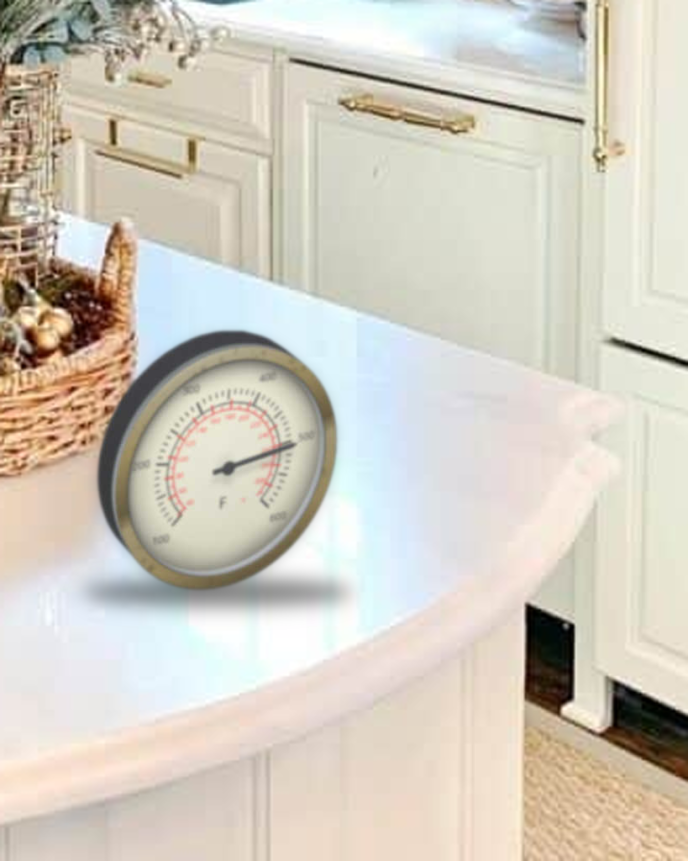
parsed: 500 °F
